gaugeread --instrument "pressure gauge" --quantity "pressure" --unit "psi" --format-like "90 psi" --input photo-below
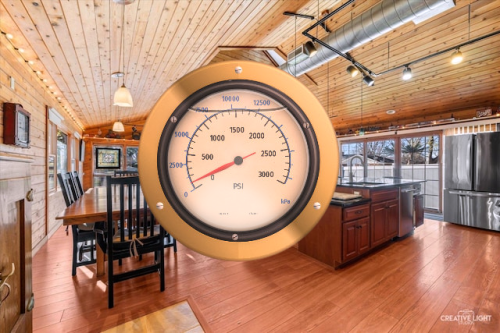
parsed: 100 psi
